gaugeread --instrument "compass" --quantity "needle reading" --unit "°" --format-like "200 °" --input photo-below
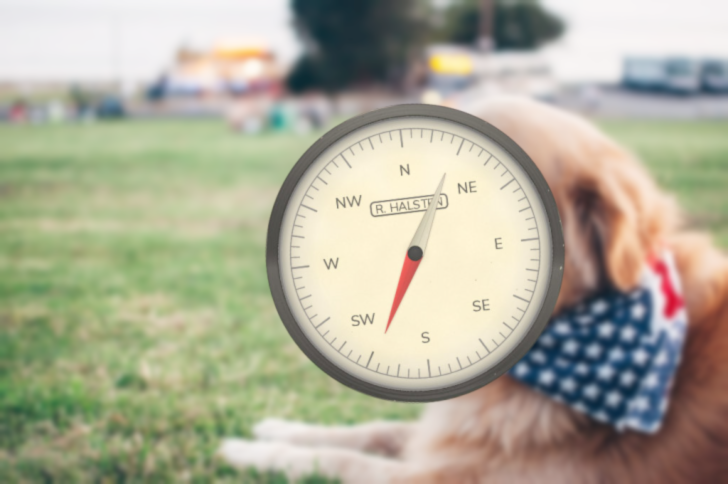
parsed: 207.5 °
